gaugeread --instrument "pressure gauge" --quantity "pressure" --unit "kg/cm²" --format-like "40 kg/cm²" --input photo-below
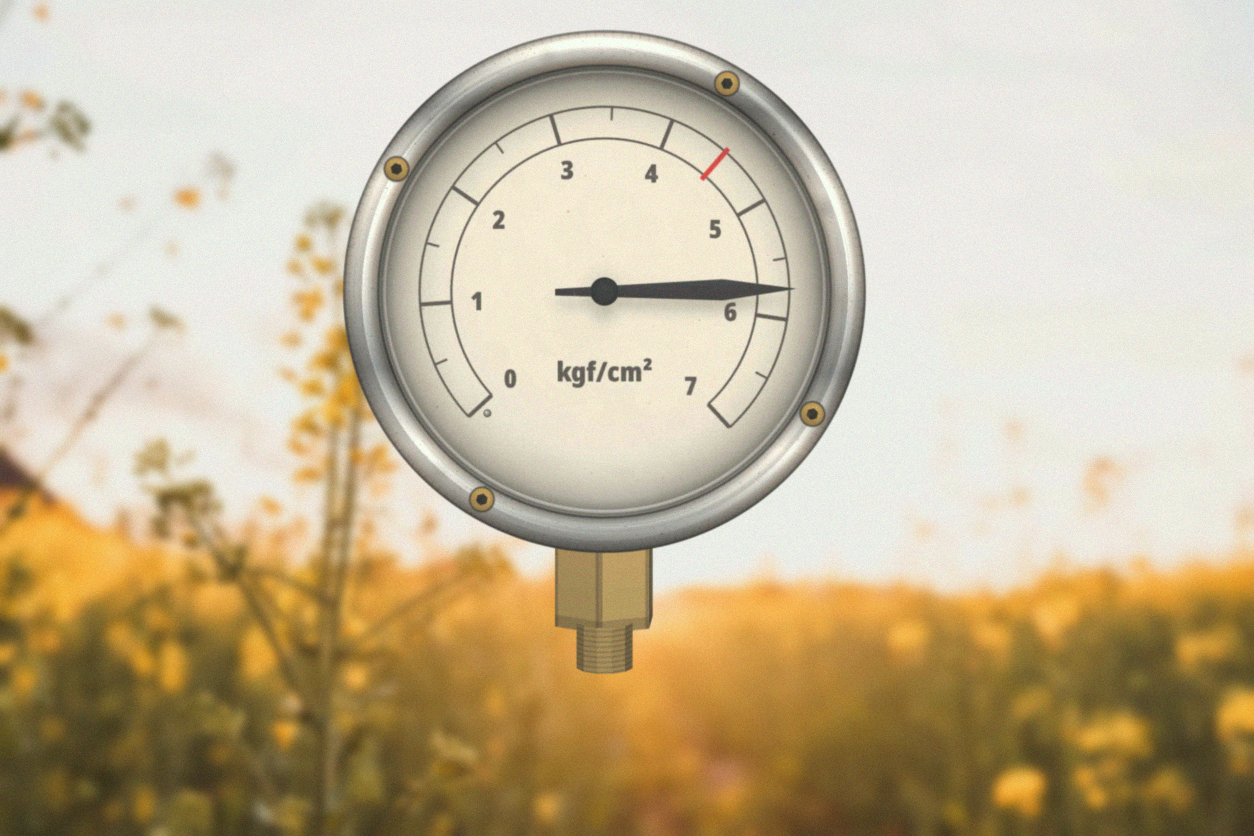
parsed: 5.75 kg/cm²
